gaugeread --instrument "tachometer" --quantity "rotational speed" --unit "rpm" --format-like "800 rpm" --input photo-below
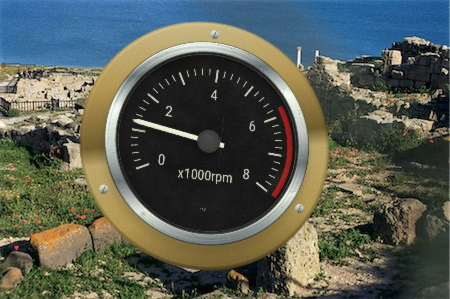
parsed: 1200 rpm
